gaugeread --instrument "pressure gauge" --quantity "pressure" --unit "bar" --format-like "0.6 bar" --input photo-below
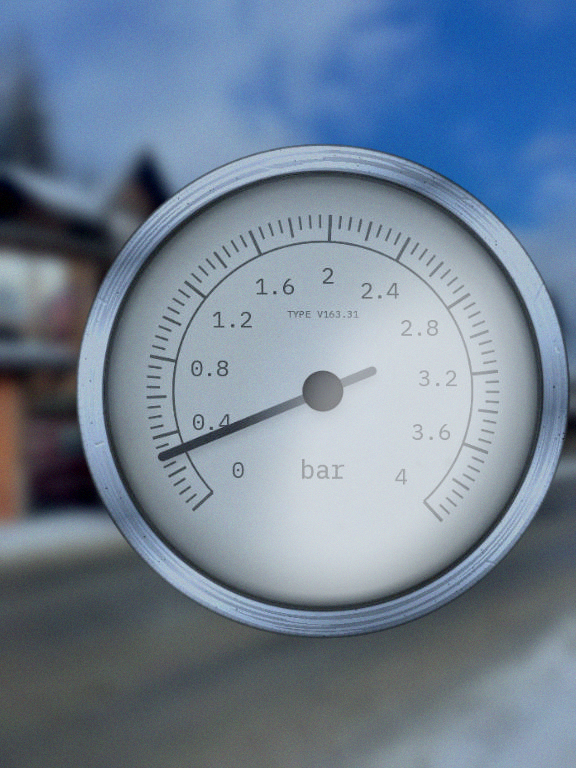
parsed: 0.3 bar
